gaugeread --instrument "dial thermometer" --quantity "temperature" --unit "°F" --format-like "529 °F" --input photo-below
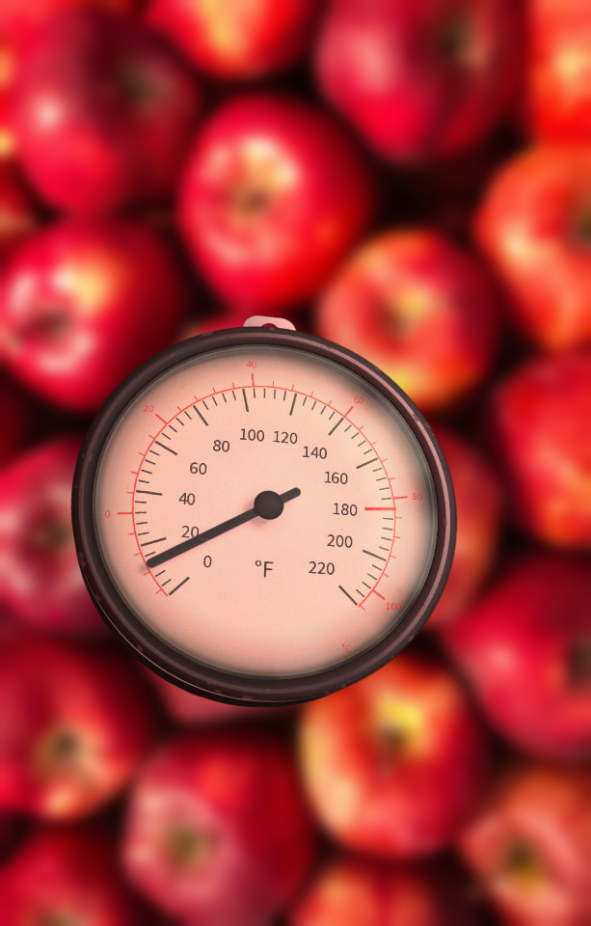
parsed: 12 °F
